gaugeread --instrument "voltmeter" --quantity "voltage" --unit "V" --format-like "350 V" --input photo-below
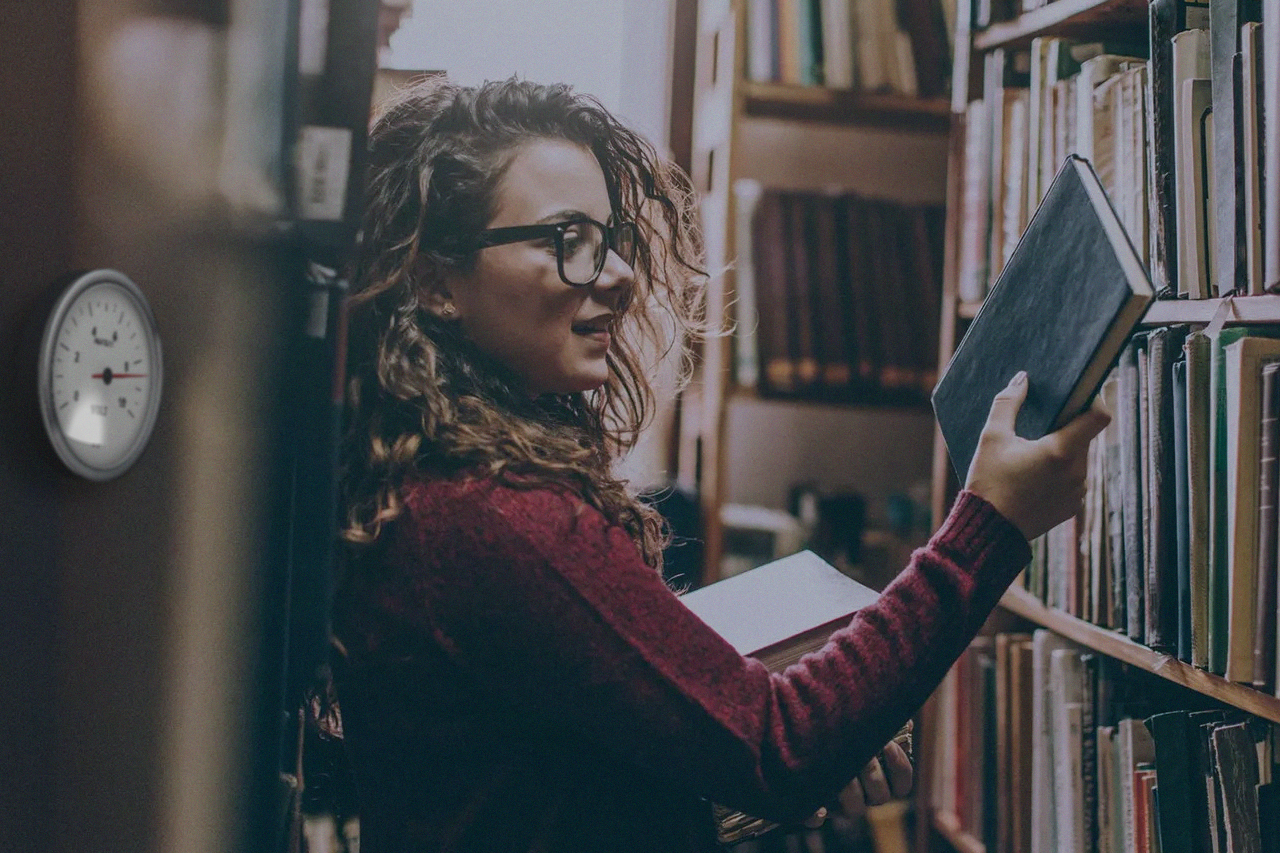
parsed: 8.5 V
